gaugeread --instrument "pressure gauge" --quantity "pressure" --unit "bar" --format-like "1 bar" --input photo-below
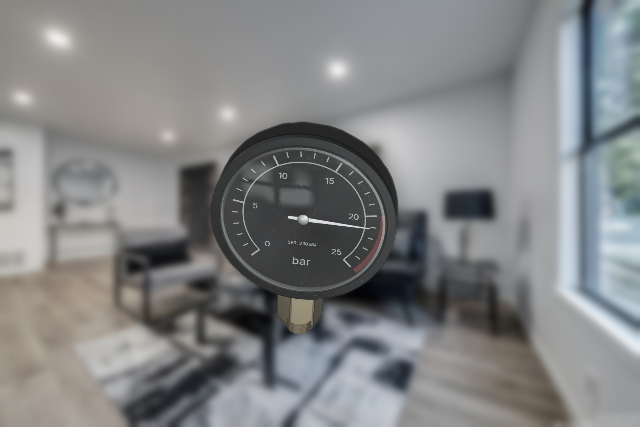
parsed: 21 bar
